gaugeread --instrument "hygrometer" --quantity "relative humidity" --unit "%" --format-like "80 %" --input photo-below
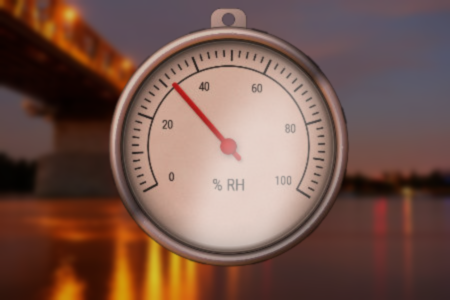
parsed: 32 %
